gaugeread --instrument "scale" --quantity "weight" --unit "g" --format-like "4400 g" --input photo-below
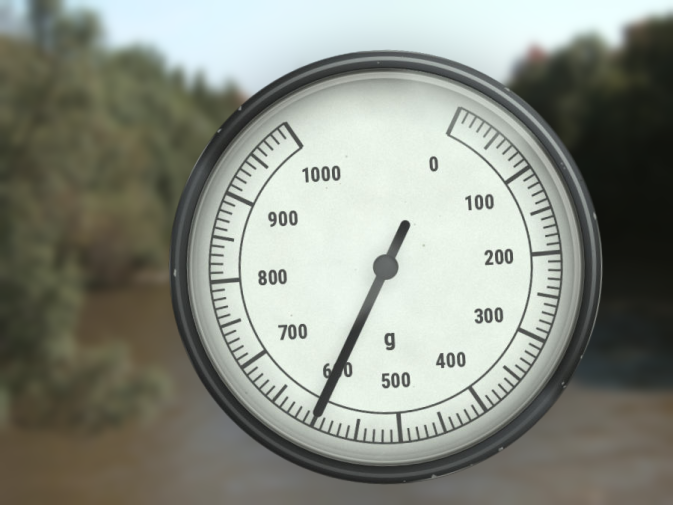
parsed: 600 g
